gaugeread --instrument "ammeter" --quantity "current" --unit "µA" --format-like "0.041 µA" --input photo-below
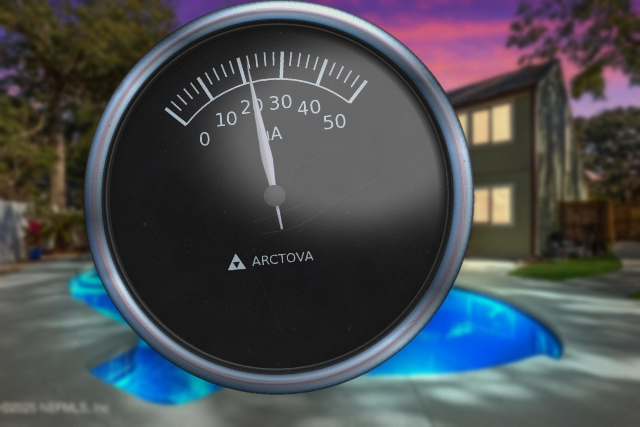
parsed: 22 µA
